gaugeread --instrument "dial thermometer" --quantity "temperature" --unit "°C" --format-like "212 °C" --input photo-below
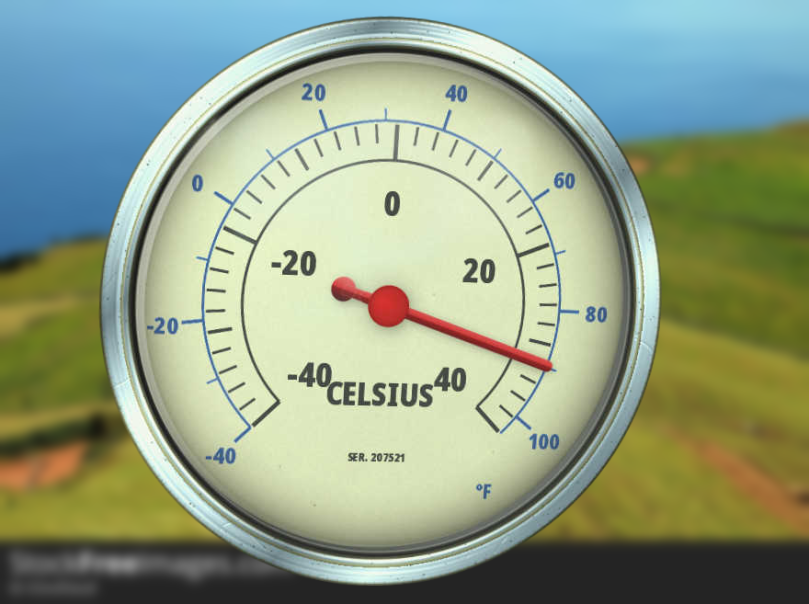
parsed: 32 °C
